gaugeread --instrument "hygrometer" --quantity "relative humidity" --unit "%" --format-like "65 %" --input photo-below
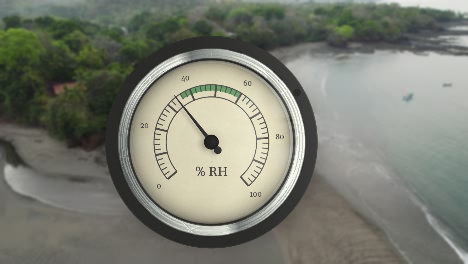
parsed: 34 %
